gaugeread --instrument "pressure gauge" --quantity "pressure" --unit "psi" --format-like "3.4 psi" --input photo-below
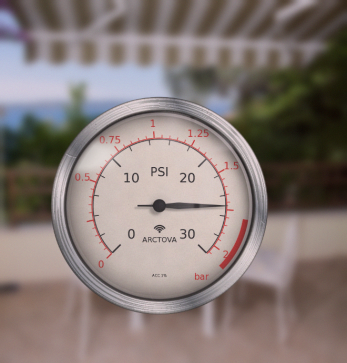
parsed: 25 psi
